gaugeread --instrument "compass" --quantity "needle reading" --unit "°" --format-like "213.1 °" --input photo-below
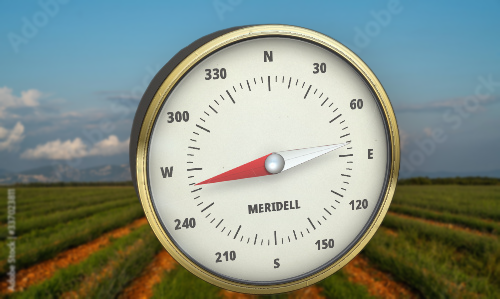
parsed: 260 °
